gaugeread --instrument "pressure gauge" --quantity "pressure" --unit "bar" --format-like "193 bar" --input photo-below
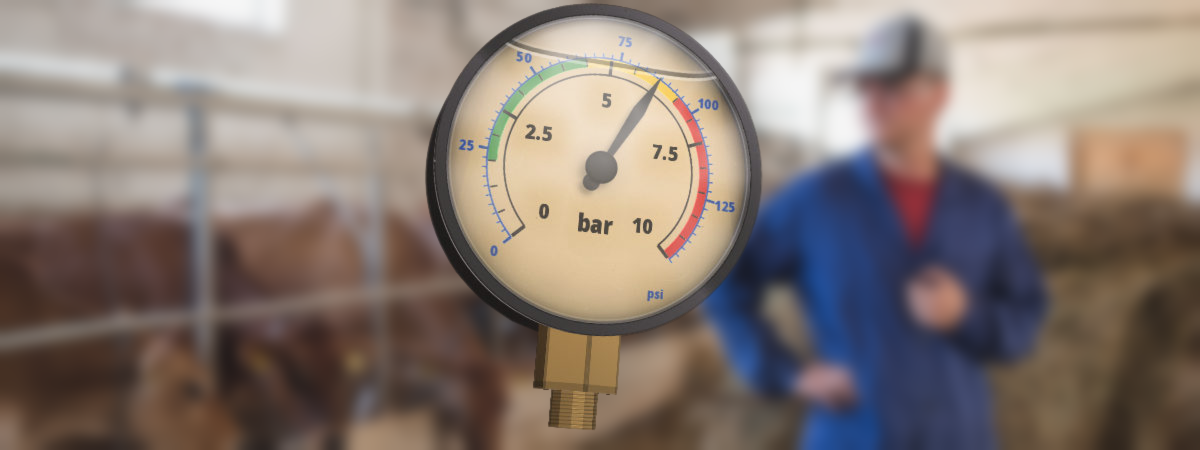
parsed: 6 bar
